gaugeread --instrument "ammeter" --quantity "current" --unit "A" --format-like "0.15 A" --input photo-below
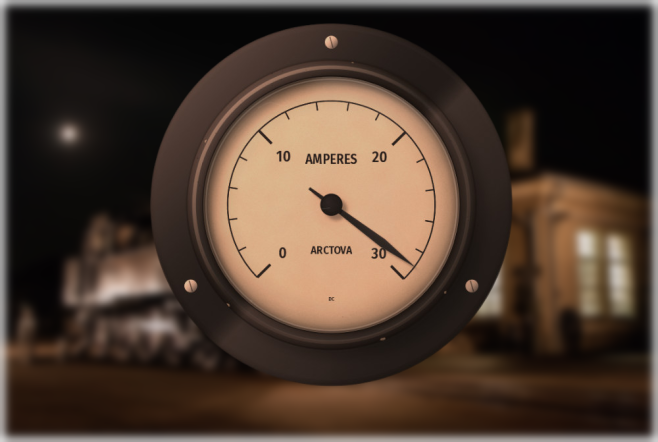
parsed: 29 A
